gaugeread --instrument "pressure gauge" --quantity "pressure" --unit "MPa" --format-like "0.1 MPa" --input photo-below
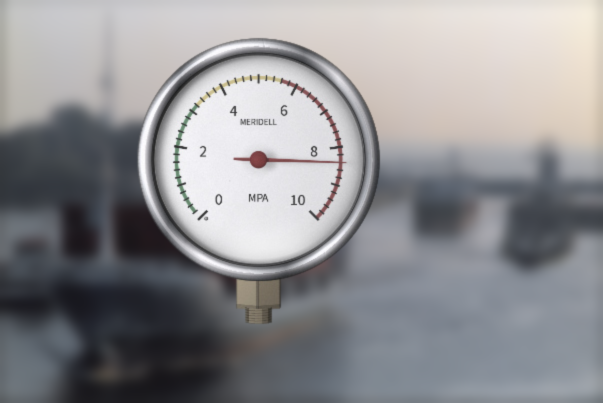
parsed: 8.4 MPa
